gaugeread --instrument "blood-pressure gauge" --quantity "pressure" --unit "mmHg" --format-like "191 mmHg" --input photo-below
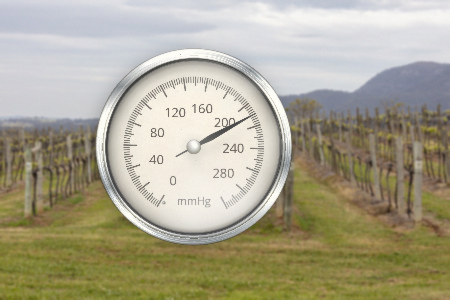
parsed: 210 mmHg
